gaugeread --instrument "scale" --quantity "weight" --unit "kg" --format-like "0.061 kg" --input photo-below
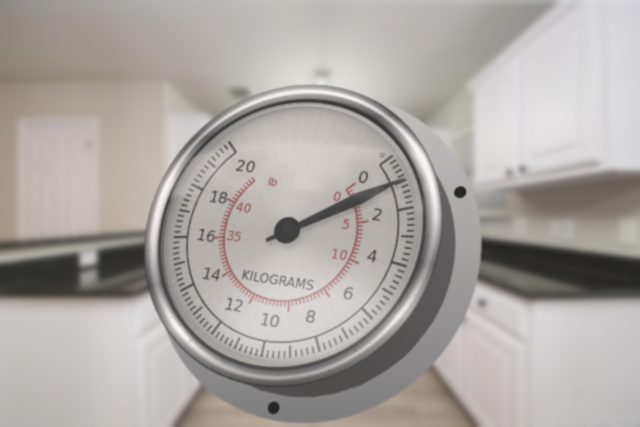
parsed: 1 kg
